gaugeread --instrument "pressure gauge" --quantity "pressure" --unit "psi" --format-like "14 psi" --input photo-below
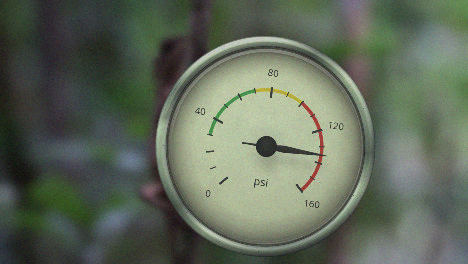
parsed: 135 psi
